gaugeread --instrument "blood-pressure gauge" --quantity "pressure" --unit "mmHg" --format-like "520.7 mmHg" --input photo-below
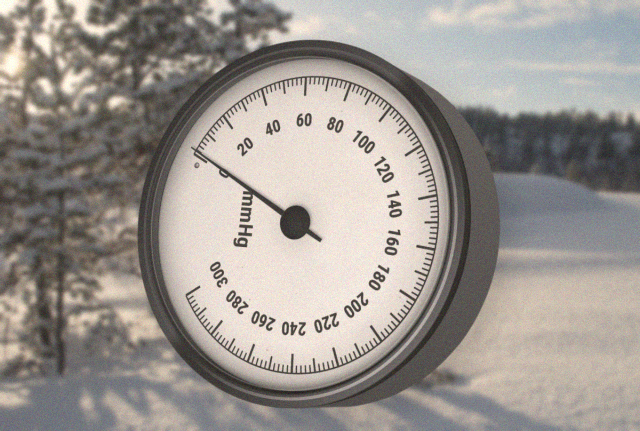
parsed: 2 mmHg
